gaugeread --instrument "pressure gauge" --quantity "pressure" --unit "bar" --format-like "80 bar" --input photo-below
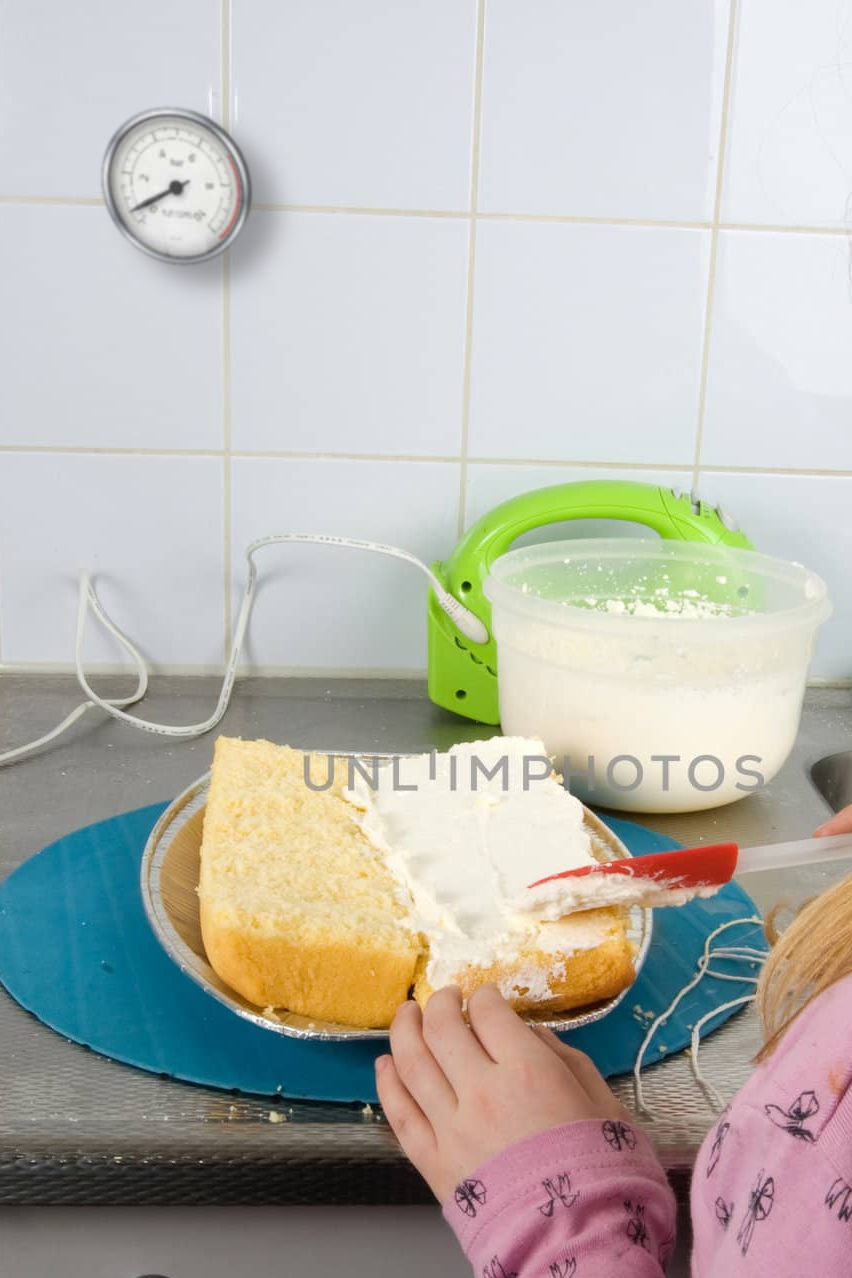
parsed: 0.5 bar
